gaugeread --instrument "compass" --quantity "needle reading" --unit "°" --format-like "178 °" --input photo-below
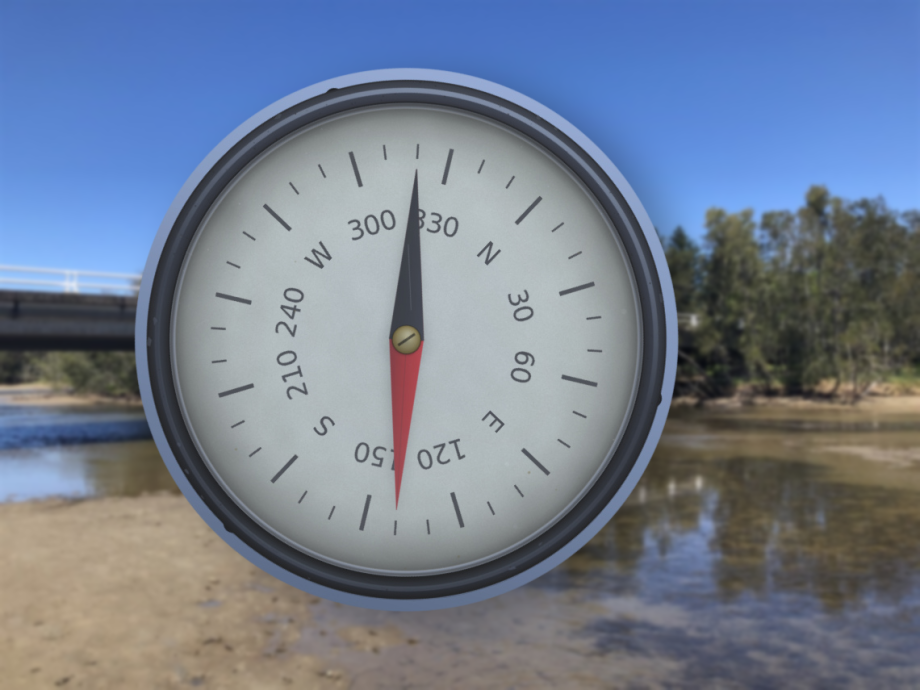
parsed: 140 °
